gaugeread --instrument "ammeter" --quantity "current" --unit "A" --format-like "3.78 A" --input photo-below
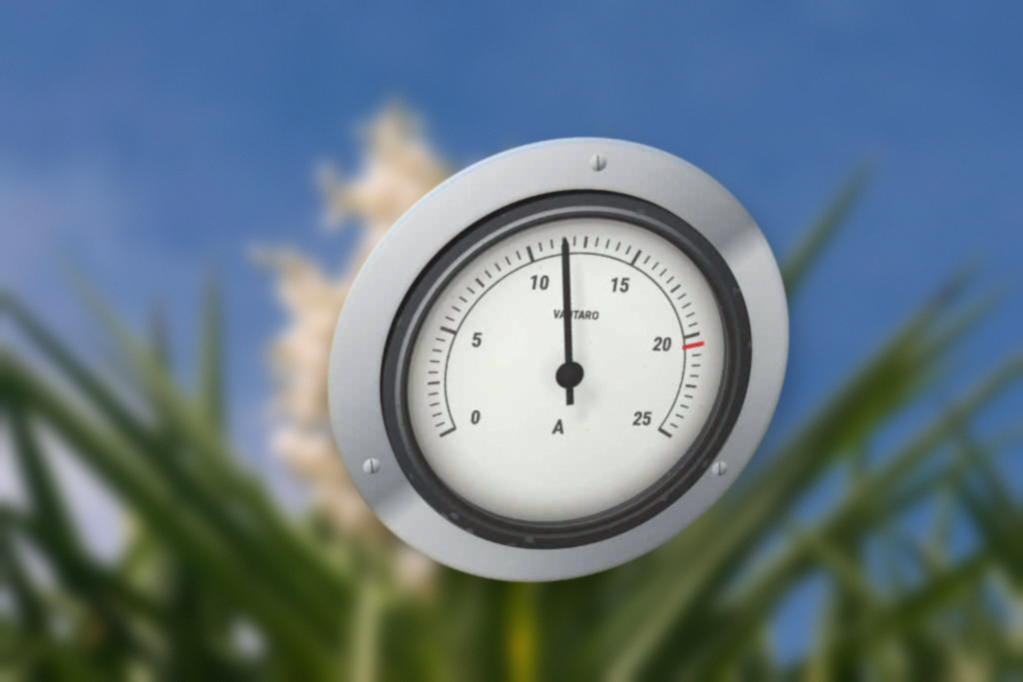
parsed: 11.5 A
